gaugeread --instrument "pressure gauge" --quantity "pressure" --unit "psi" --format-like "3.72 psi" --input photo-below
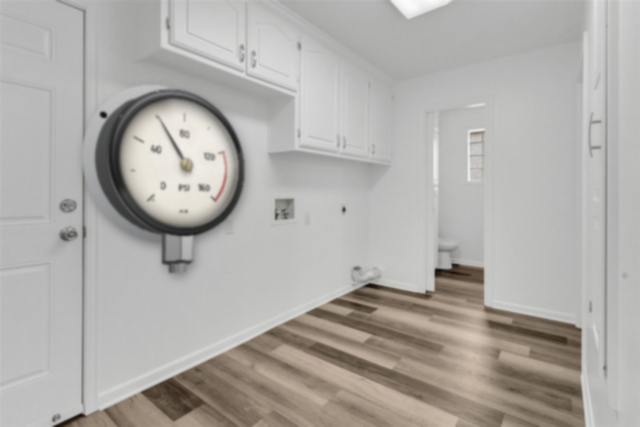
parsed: 60 psi
